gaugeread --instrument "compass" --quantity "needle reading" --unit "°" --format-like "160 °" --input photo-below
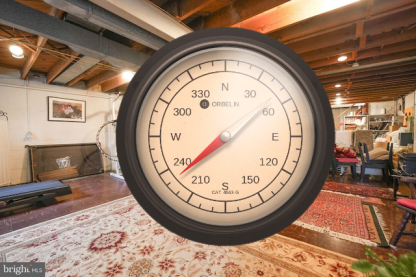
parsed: 230 °
